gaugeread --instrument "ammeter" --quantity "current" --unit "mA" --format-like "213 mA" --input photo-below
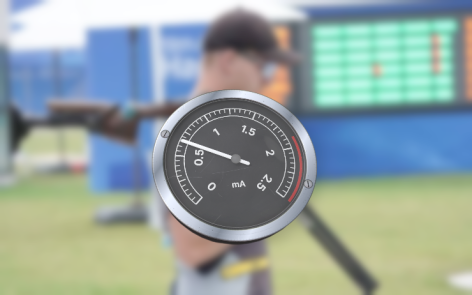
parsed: 0.65 mA
